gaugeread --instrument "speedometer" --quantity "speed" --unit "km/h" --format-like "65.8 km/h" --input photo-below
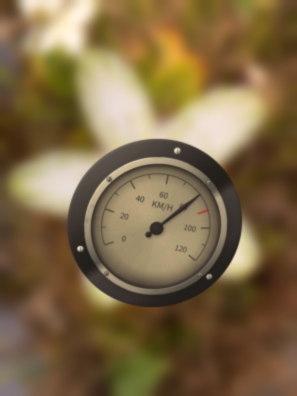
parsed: 80 km/h
